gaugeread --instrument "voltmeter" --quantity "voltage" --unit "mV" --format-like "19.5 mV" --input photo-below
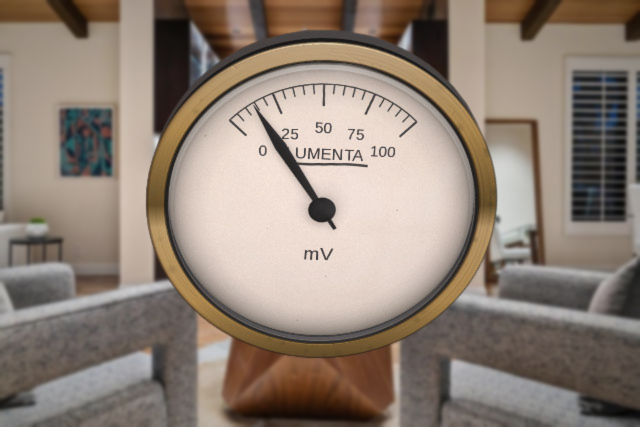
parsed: 15 mV
